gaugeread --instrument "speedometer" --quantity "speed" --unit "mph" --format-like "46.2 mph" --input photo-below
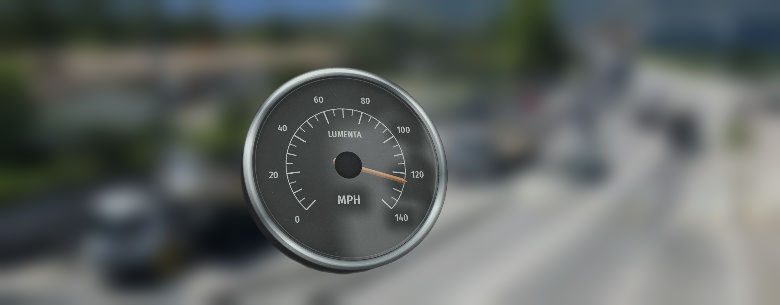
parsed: 125 mph
